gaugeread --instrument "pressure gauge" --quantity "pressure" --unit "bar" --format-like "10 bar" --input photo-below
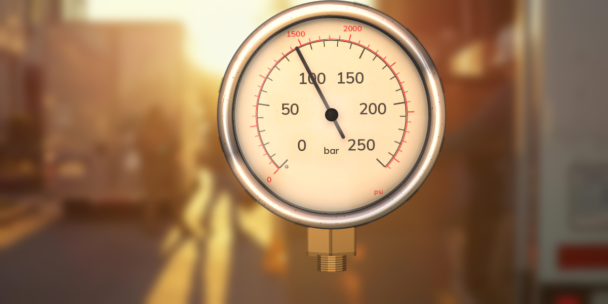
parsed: 100 bar
